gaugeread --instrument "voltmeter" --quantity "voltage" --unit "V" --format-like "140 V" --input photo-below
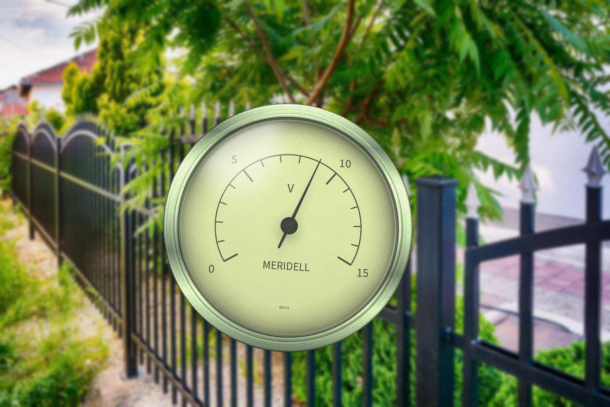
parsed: 9 V
